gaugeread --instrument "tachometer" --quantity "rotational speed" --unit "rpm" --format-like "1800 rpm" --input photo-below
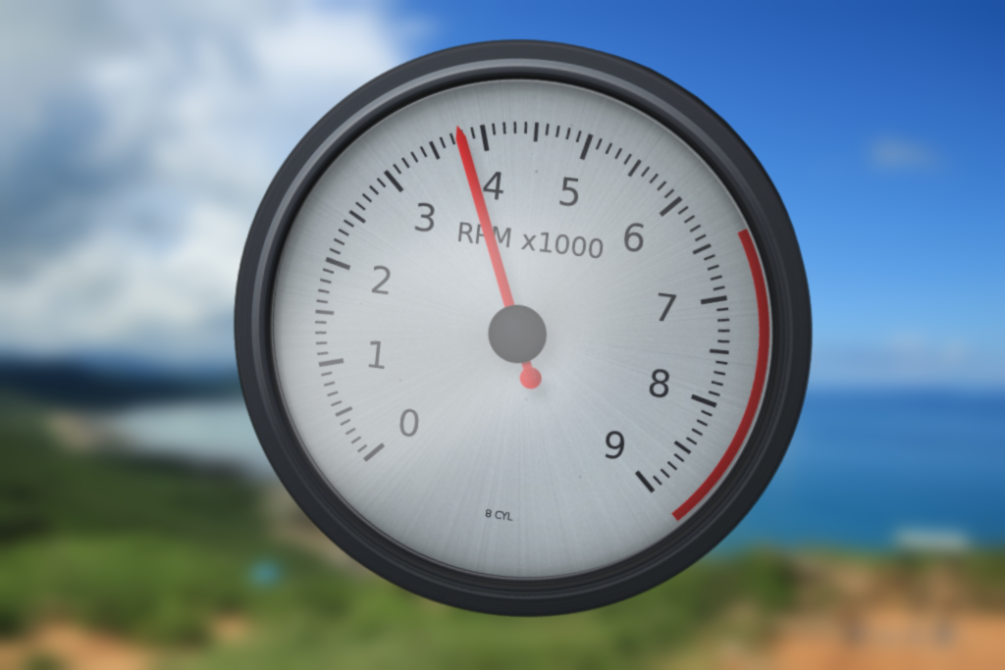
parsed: 3800 rpm
